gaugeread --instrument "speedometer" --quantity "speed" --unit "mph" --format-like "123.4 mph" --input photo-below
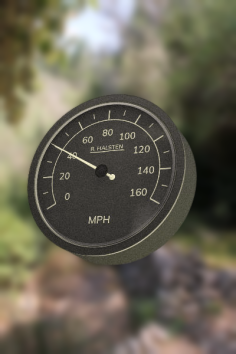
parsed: 40 mph
